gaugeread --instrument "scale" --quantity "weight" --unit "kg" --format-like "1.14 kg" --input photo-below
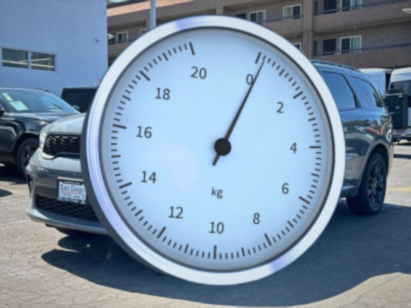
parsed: 0.2 kg
